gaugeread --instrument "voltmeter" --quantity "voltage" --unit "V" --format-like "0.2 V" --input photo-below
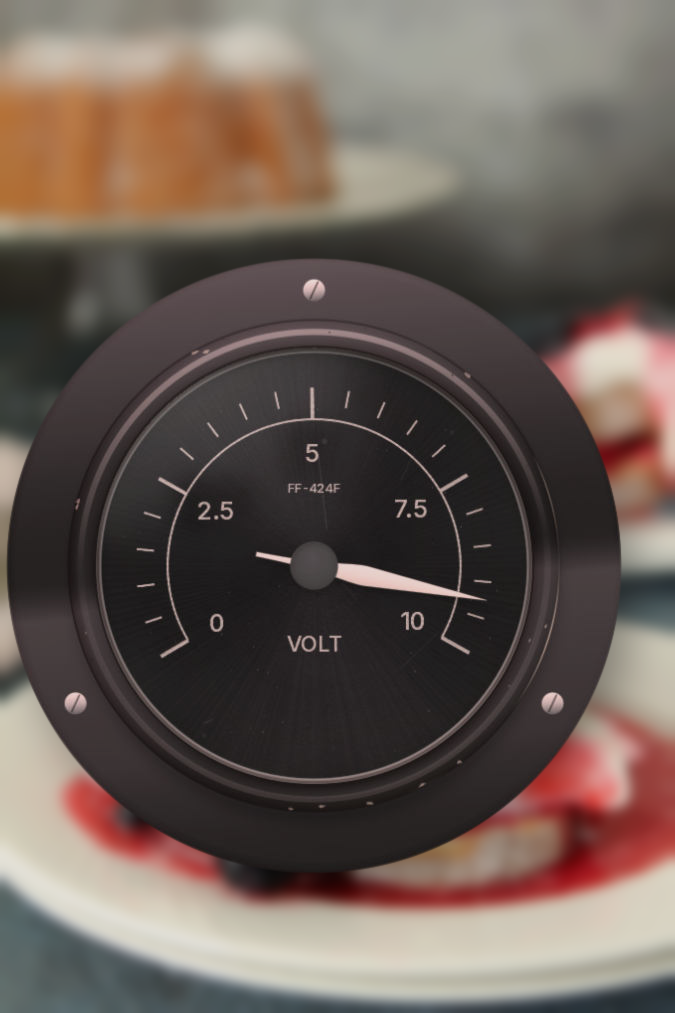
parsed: 9.25 V
